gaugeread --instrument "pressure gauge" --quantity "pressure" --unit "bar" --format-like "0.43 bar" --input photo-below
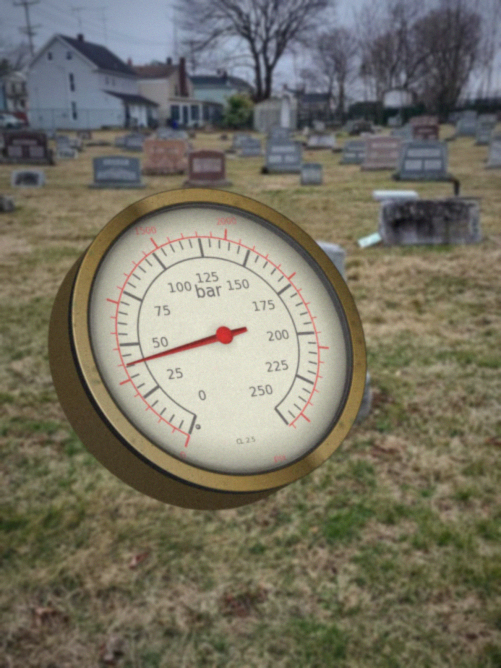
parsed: 40 bar
